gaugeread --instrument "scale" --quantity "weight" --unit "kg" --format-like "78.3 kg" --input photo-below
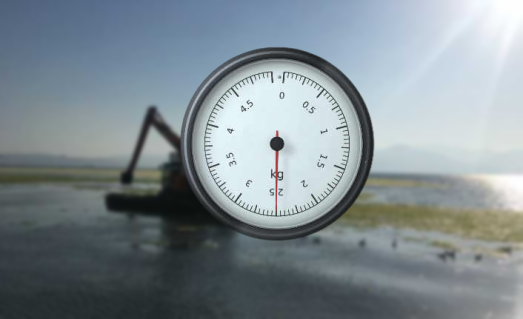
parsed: 2.5 kg
